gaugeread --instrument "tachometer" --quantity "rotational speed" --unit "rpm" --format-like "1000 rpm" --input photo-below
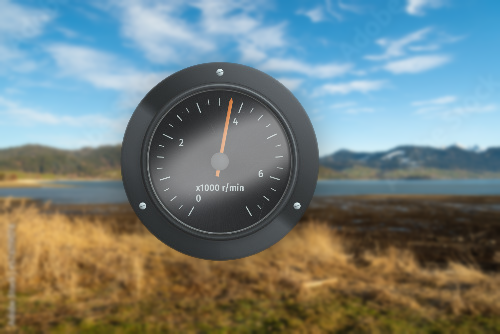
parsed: 3750 rpm
